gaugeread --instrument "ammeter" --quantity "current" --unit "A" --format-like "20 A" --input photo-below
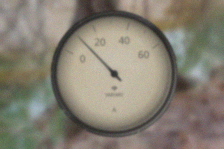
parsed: 10 A
